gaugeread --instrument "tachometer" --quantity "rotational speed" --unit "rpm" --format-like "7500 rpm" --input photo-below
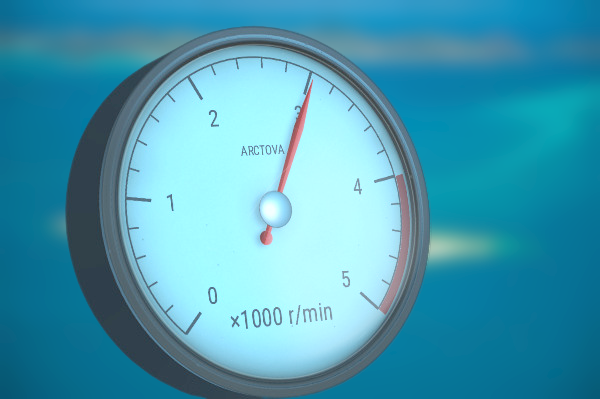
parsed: 3000 rpm
